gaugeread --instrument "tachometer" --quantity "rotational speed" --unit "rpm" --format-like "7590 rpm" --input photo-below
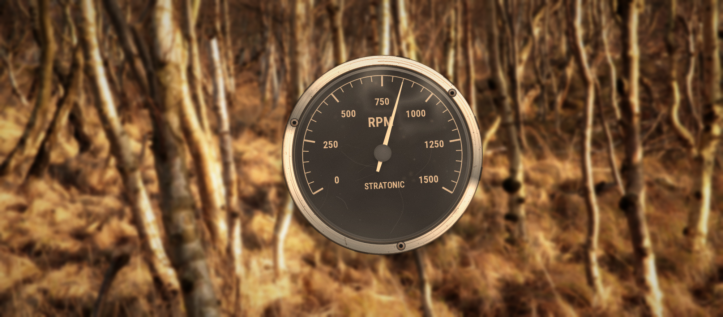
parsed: 850 rpm
